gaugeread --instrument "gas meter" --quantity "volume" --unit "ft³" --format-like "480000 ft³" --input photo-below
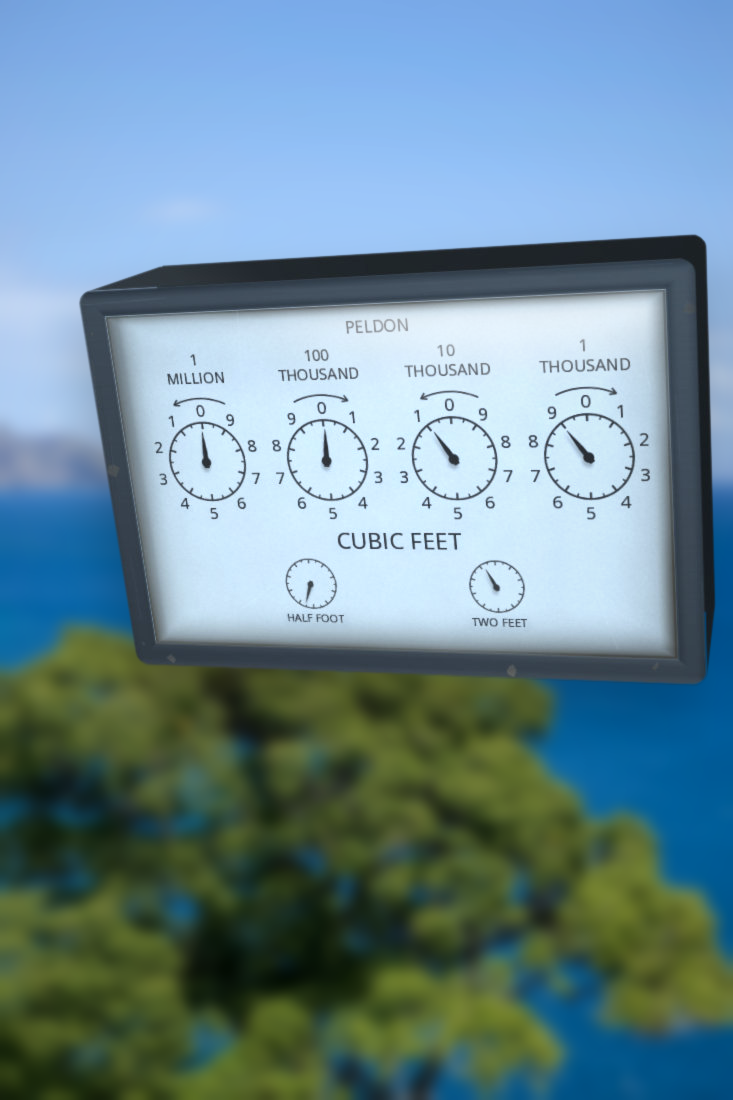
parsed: 900 ft³
